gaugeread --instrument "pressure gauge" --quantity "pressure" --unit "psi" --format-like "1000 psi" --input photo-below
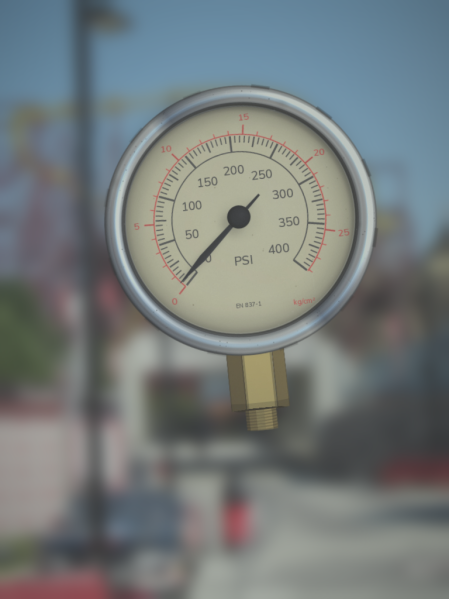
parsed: 5 psi
